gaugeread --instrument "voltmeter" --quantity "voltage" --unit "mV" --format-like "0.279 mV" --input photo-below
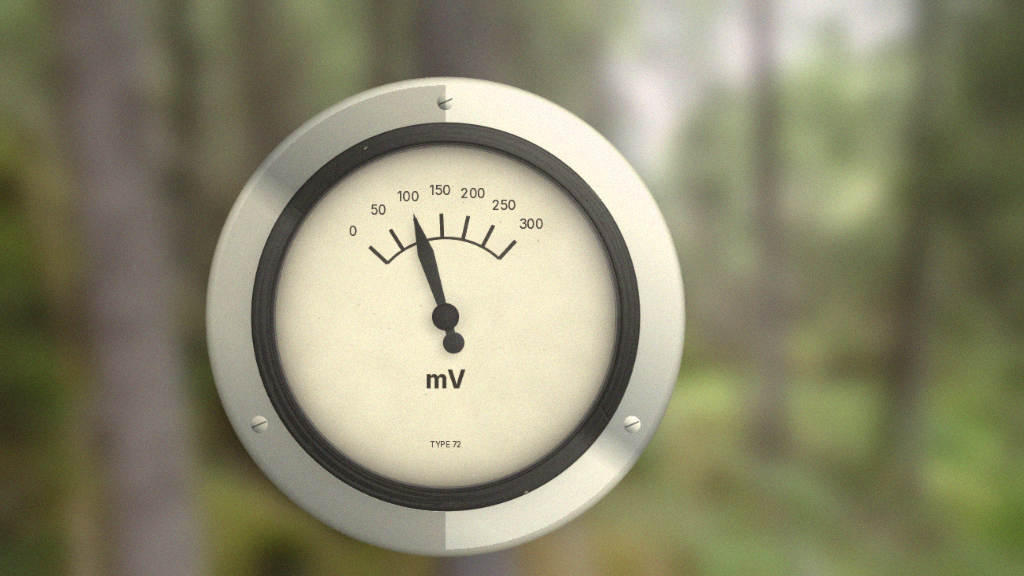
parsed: 100 mV
